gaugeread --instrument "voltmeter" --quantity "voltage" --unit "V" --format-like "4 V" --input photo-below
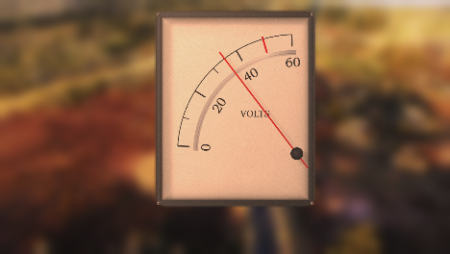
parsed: 35 V
